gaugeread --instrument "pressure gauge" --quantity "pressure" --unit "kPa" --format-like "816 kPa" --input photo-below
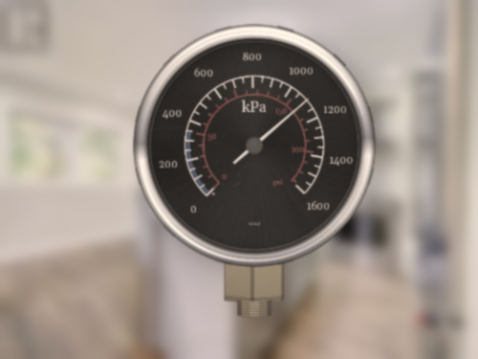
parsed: 1100 kPa
